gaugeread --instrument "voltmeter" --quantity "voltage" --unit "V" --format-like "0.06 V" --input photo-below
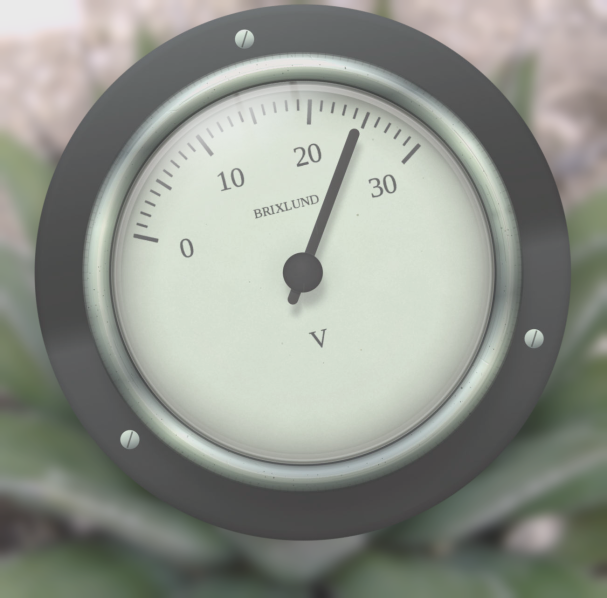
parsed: 24.5 V
